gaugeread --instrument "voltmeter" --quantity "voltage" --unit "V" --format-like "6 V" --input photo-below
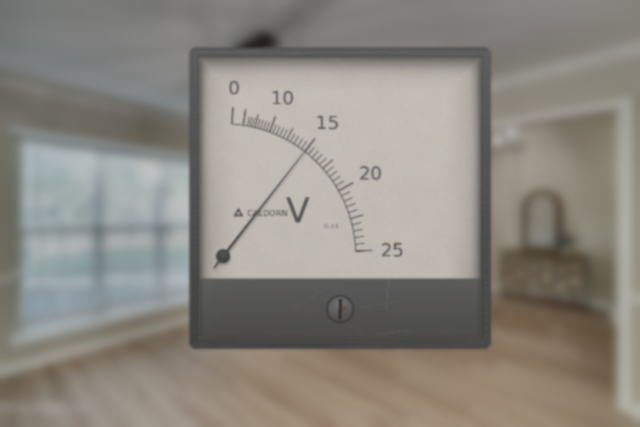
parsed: 15 V
